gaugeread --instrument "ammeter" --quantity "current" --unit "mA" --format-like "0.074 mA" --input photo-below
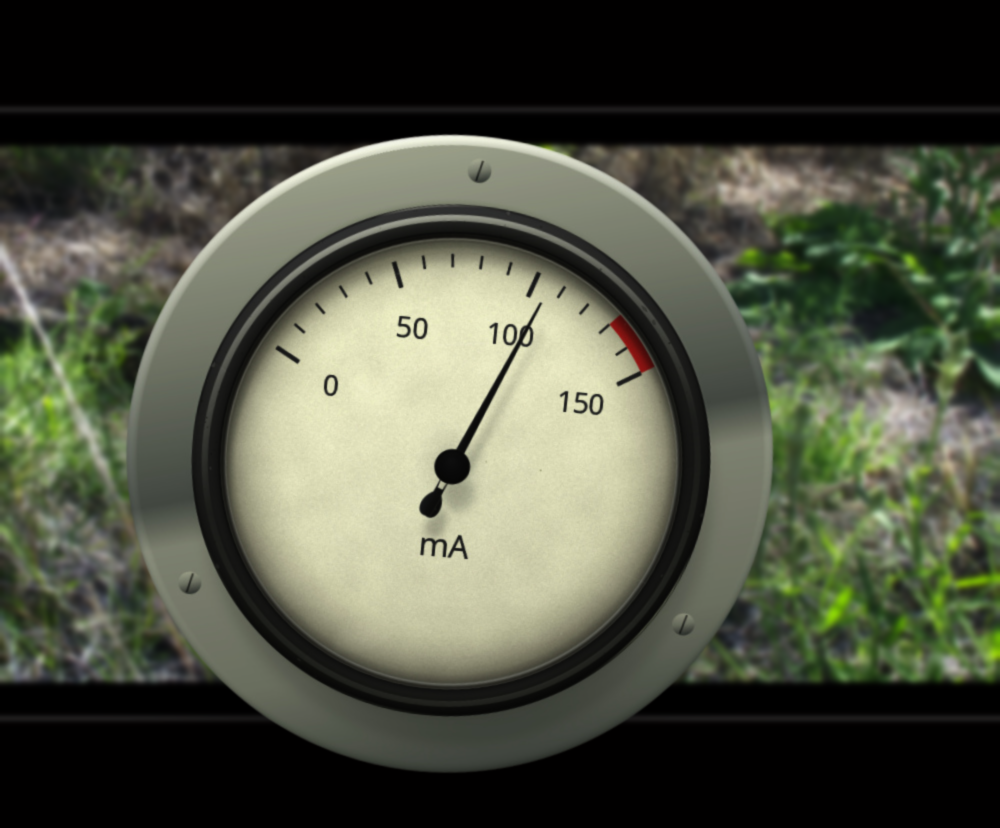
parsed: 105 mA
